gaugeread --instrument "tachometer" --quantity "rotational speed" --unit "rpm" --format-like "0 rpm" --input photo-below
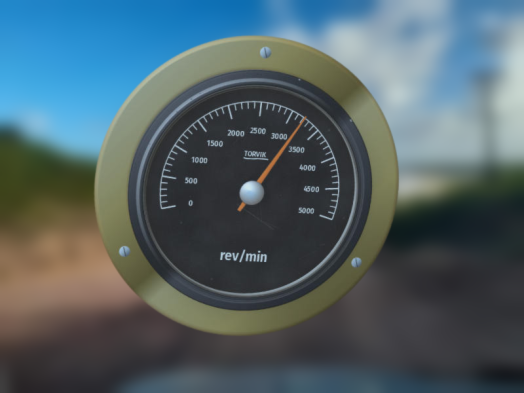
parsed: 3200 rpm
